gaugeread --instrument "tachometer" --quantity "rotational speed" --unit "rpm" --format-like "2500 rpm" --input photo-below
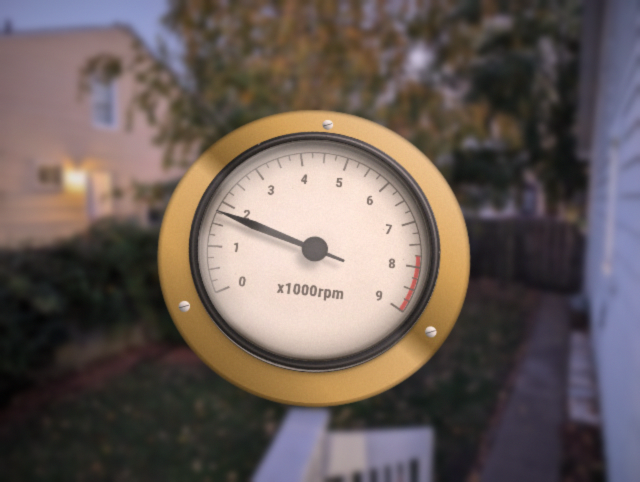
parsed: 1750 rpm
